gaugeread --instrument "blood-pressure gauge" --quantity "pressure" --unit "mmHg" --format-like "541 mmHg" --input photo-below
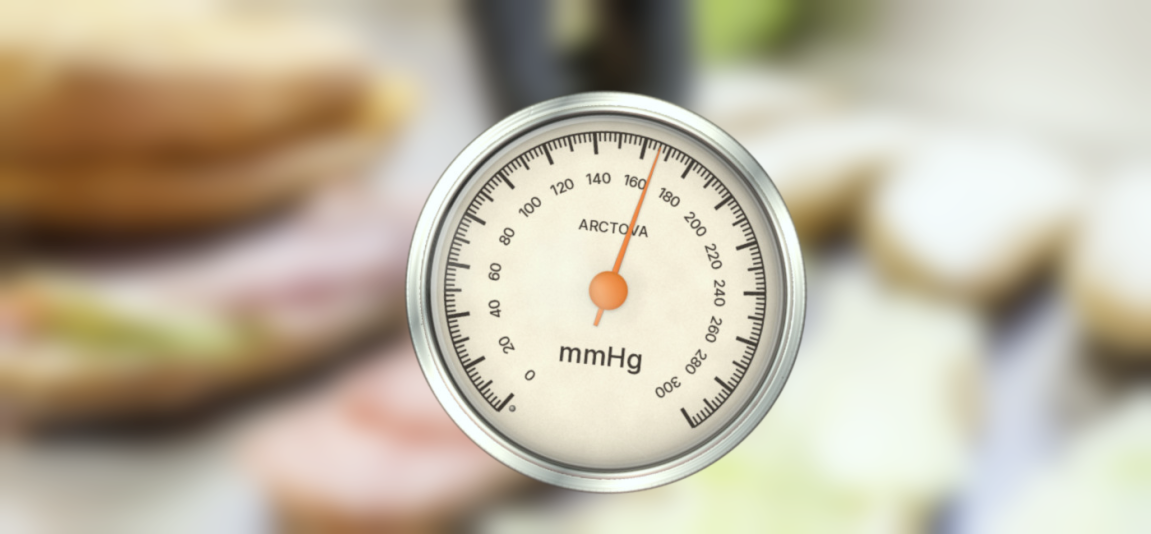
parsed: 166 mmHg
